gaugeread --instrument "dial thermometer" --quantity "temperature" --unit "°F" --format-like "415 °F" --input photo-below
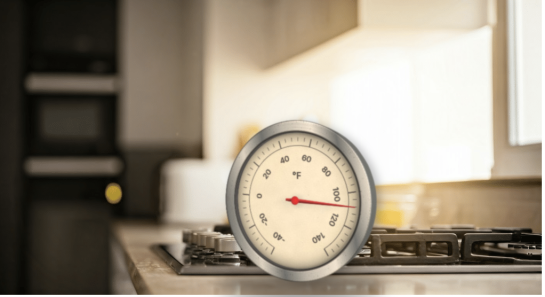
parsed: 108 °F
